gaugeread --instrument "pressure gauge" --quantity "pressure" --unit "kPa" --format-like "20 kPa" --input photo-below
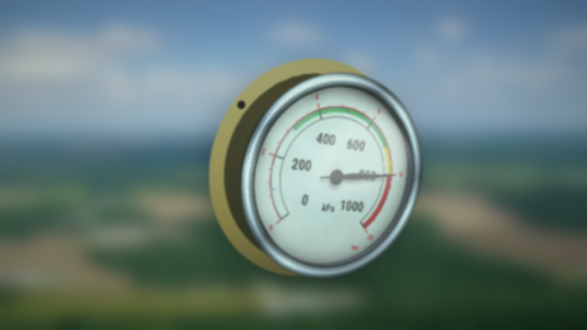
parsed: 800 kPa
